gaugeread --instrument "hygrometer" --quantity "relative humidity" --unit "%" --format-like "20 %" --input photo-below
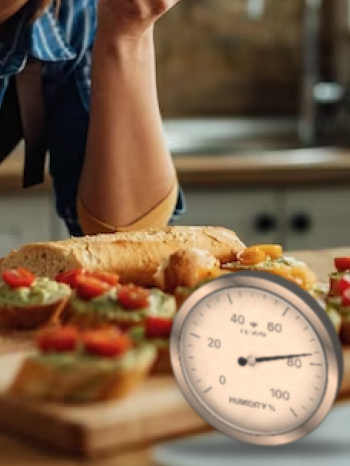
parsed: 76 %
